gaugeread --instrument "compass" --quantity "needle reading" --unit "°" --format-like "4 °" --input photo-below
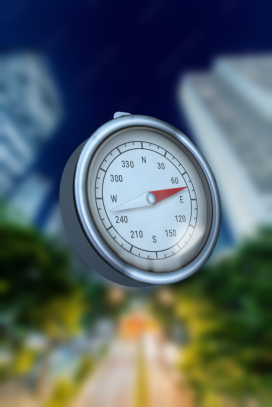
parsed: 75 °
